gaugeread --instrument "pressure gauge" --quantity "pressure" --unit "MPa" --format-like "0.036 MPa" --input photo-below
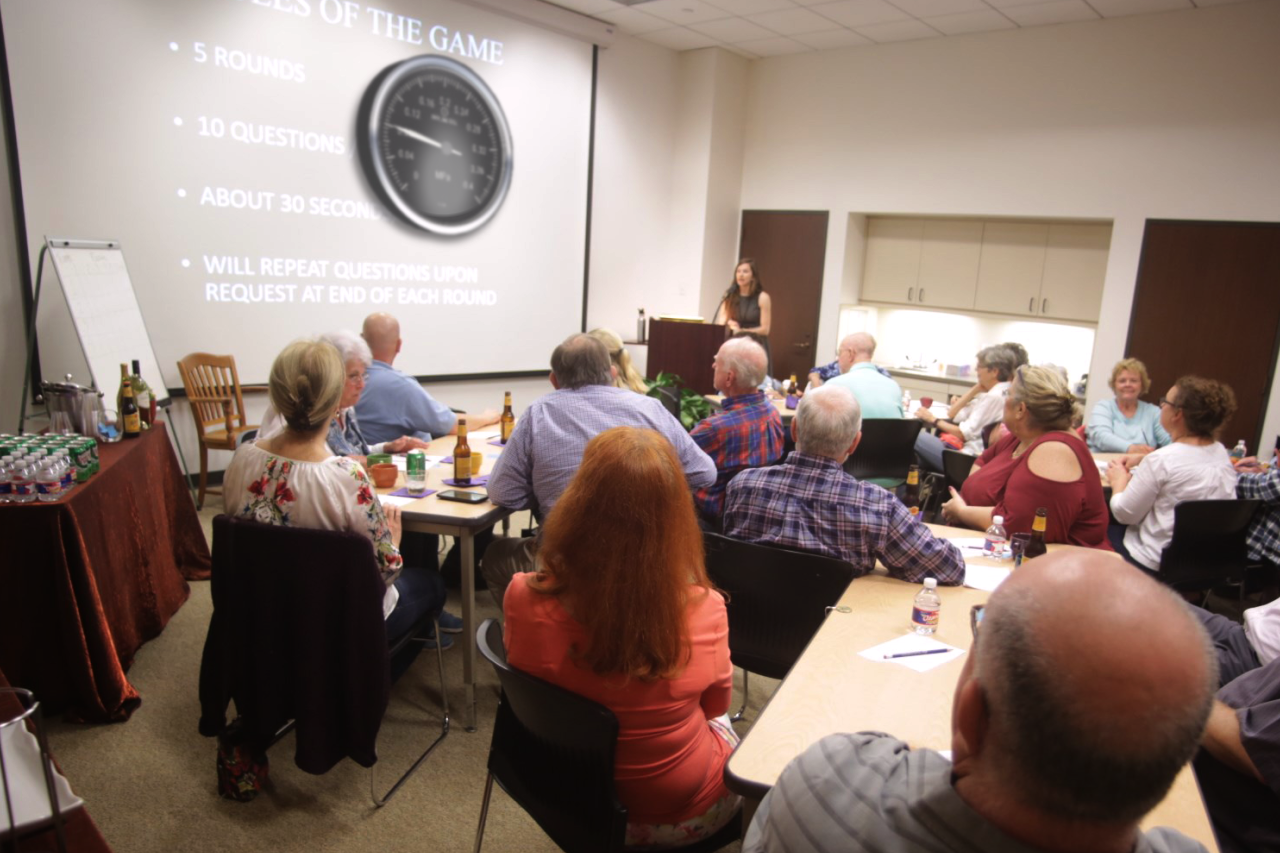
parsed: 0.08 MPa
